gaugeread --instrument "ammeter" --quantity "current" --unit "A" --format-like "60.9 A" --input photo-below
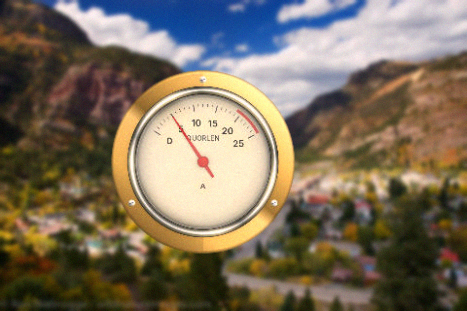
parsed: 5 A
